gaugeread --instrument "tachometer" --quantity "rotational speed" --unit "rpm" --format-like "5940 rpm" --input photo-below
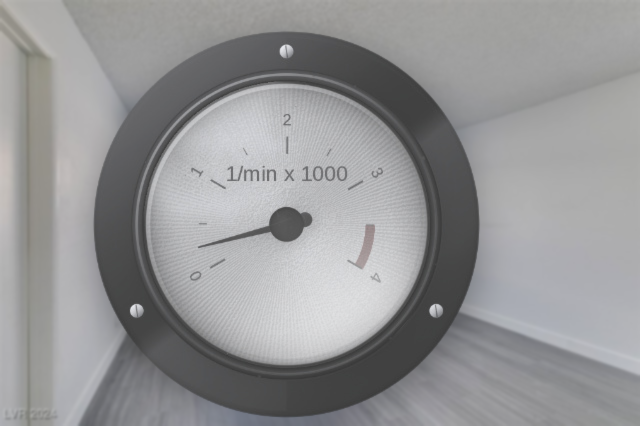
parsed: 250 rpm
